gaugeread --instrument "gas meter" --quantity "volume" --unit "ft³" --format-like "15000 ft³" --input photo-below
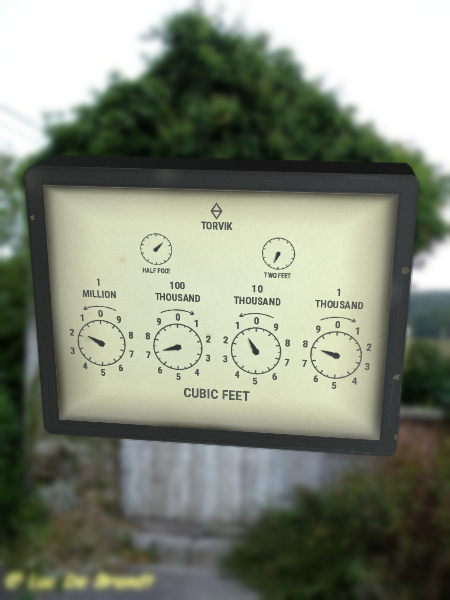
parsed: 170800 ft³
